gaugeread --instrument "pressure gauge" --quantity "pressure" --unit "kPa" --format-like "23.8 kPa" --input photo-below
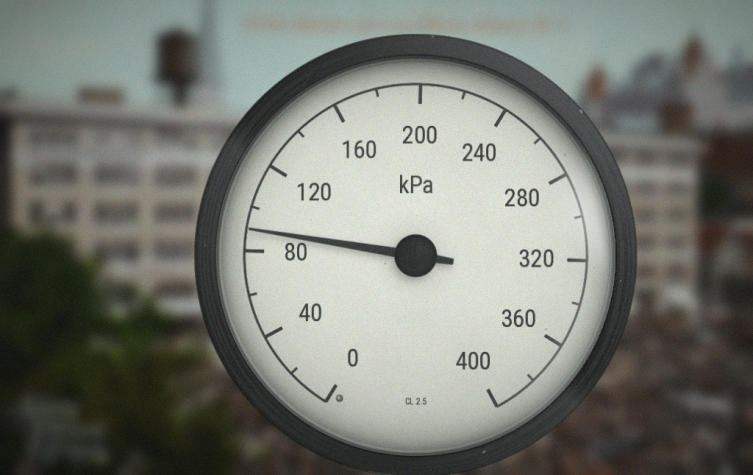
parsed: 90 kPa
